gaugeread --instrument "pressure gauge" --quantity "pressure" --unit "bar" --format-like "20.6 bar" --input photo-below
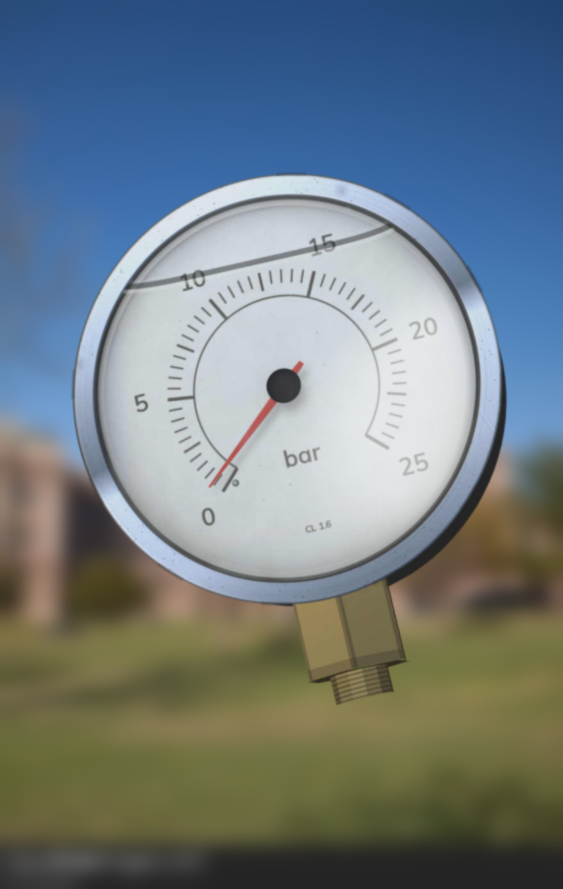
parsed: 0.5 bar
